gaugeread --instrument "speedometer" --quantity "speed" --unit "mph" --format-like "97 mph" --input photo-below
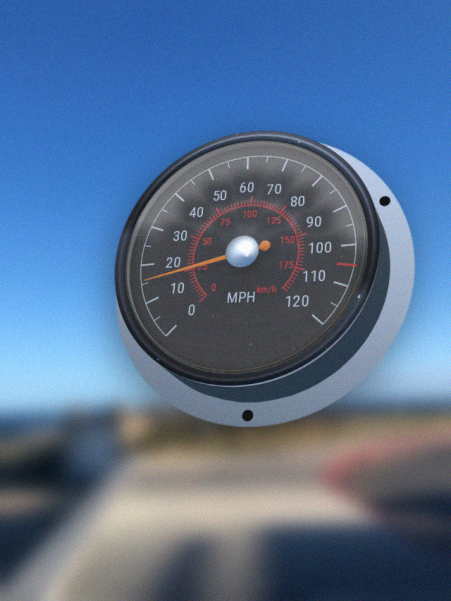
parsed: 15 mph
